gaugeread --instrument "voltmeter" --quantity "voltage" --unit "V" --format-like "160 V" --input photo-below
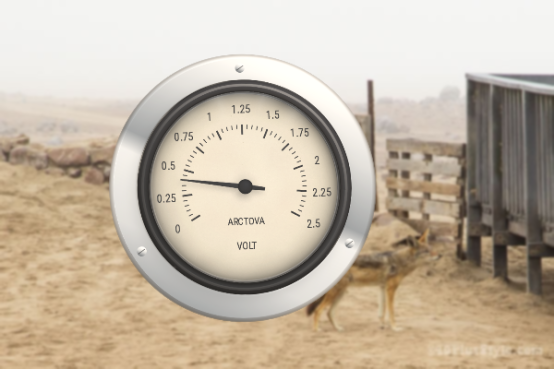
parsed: 0.4 V
